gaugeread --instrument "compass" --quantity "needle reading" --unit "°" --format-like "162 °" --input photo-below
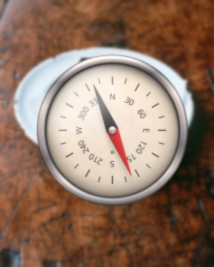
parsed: 157.5 °
